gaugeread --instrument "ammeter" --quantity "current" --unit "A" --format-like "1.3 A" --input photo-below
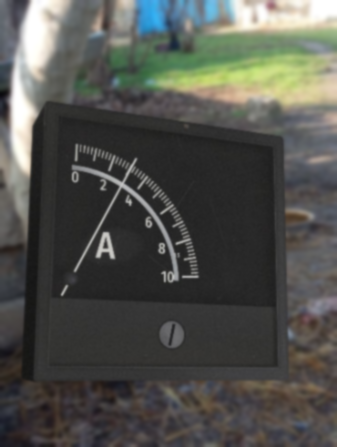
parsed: 3 A
